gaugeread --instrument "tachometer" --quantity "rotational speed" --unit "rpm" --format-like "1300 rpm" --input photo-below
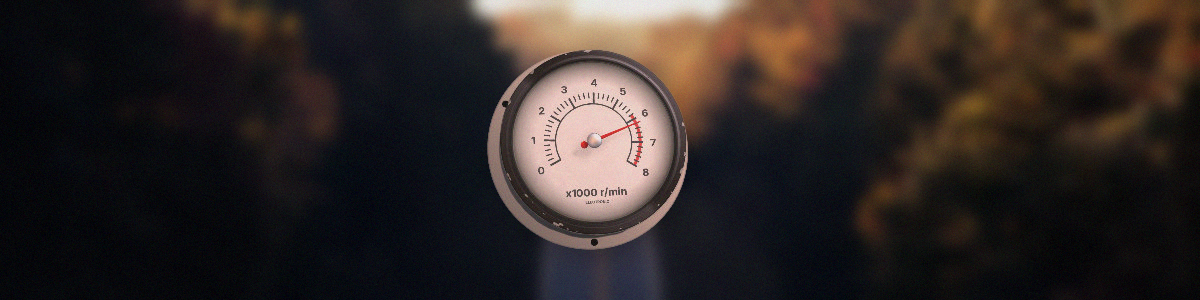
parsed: 6200 rpm
